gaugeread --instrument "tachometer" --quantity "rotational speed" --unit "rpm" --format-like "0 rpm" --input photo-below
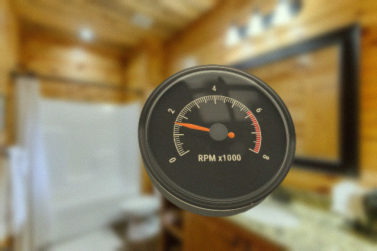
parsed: 1500 rpm
